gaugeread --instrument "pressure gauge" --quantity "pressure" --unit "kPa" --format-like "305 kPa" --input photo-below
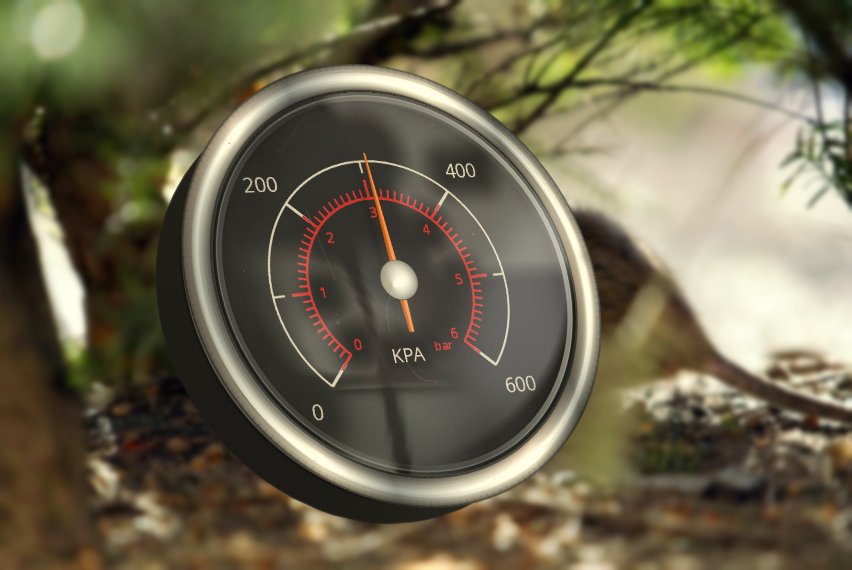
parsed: 300 kPa
